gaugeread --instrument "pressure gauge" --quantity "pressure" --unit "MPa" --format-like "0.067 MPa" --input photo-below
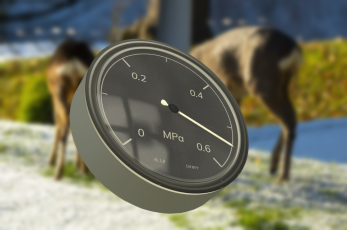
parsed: 0.55 MPa
